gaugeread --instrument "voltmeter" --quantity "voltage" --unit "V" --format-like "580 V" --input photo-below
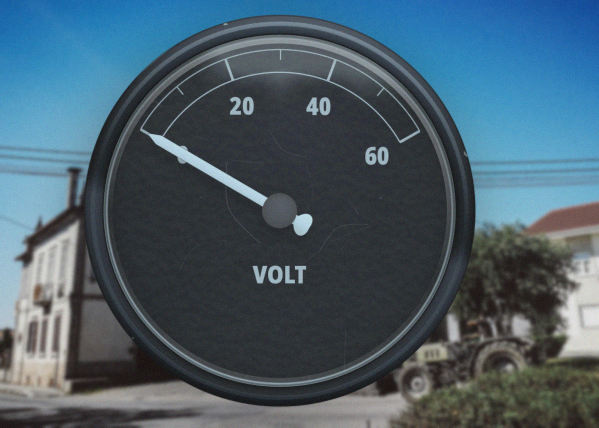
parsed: 0 V
